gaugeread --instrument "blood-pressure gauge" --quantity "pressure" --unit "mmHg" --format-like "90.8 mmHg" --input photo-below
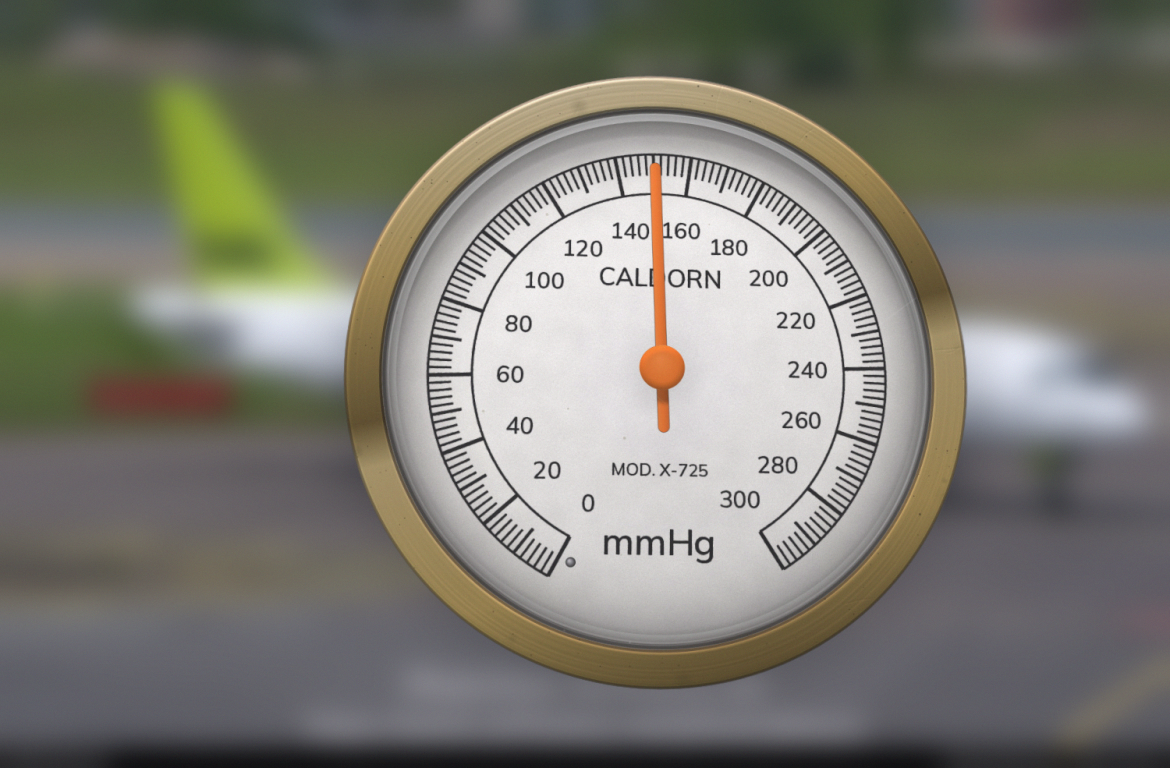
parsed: 150 mmHg
